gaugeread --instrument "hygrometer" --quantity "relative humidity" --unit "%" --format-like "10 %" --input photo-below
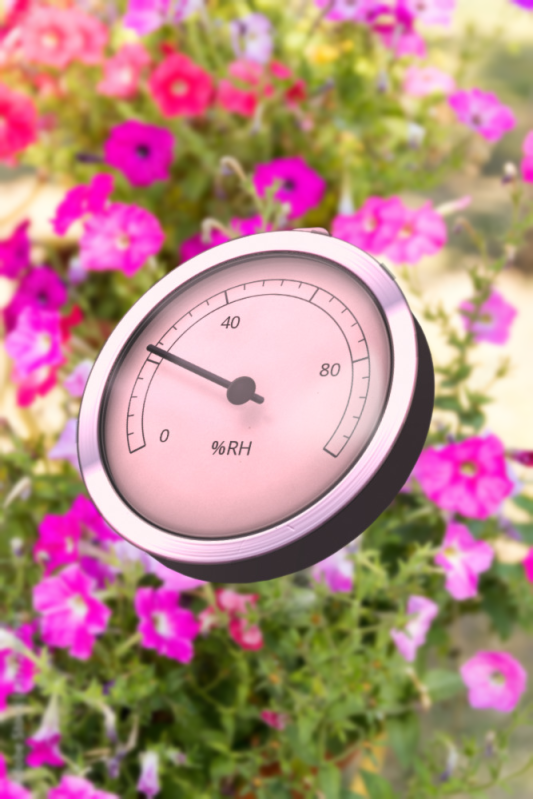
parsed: 22 %
